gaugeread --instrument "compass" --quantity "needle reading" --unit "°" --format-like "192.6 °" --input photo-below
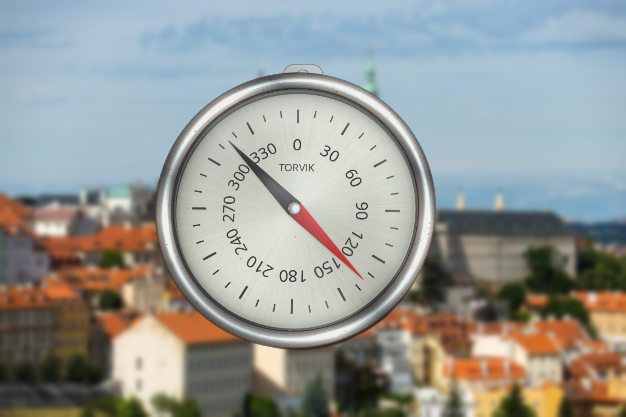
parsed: 135 °
